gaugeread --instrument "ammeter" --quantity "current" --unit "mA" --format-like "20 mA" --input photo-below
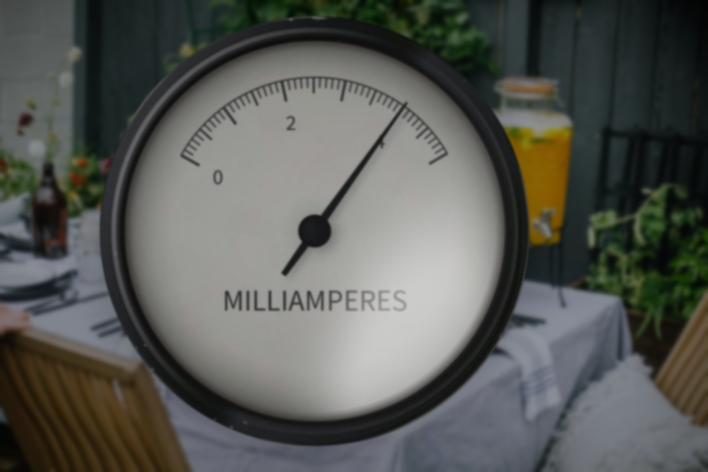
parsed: 4 mA
